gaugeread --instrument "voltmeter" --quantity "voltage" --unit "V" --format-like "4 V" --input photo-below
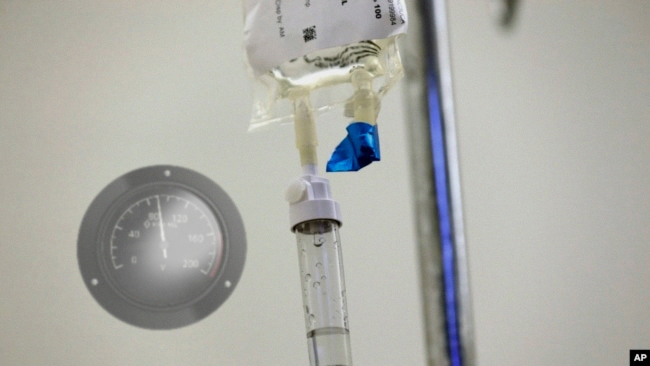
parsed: 90 V
